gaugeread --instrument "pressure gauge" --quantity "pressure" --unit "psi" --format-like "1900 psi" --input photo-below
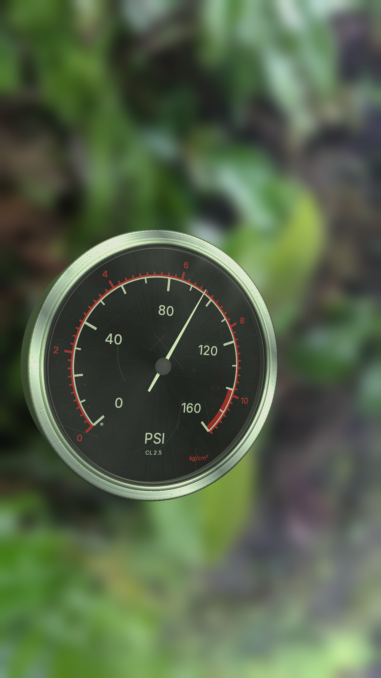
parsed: 95 psi
